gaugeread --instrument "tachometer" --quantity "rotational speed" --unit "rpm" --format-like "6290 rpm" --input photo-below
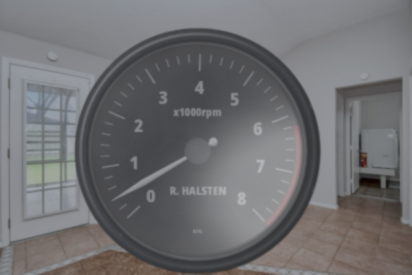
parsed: 400 rpm
